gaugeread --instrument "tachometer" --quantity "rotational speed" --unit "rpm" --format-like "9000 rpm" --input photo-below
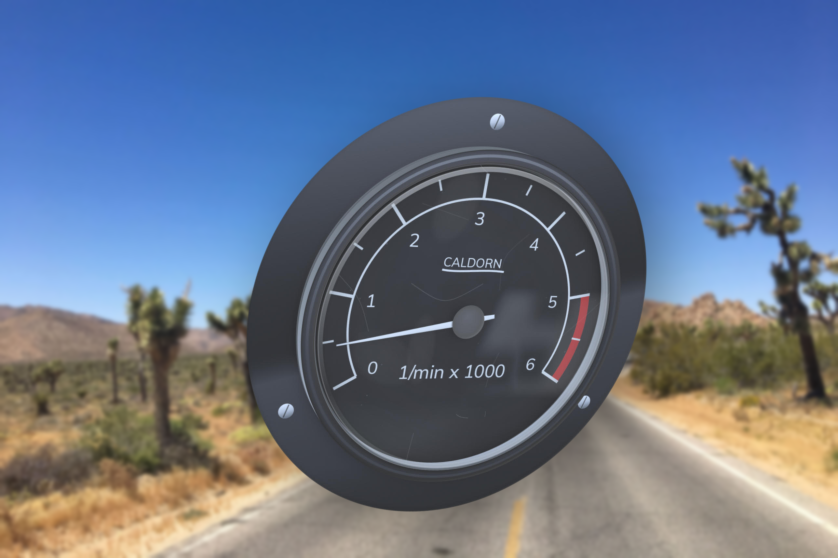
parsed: 500 rpm
